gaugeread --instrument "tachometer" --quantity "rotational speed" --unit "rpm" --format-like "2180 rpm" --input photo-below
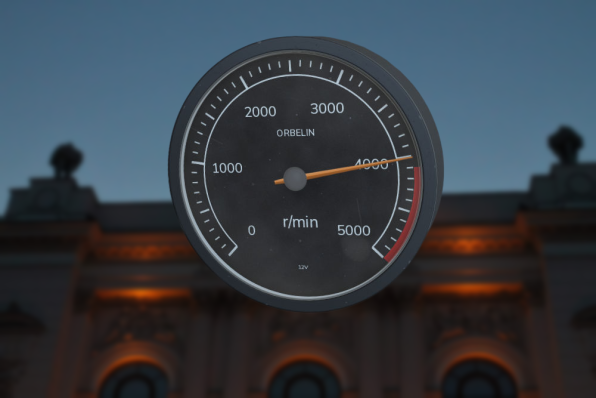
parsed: 4000 rpm
